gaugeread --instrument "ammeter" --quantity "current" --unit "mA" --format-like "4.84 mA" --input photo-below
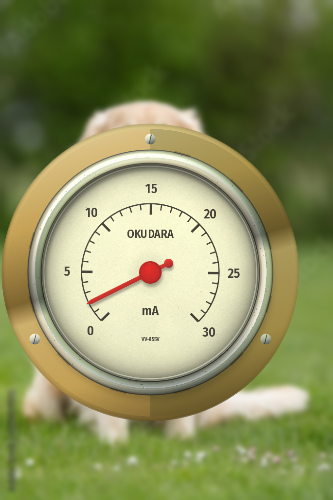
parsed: 2 mA
